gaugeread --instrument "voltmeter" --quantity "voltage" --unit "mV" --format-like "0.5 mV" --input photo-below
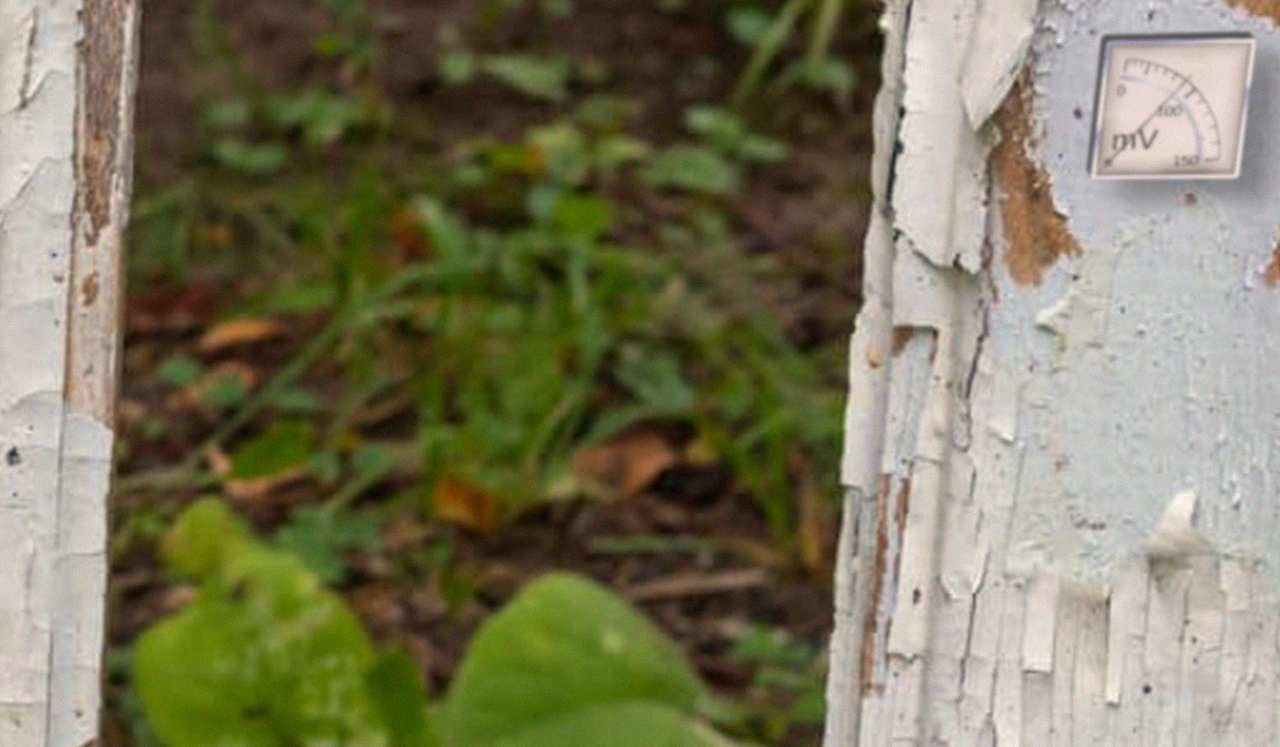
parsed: 90 mV
